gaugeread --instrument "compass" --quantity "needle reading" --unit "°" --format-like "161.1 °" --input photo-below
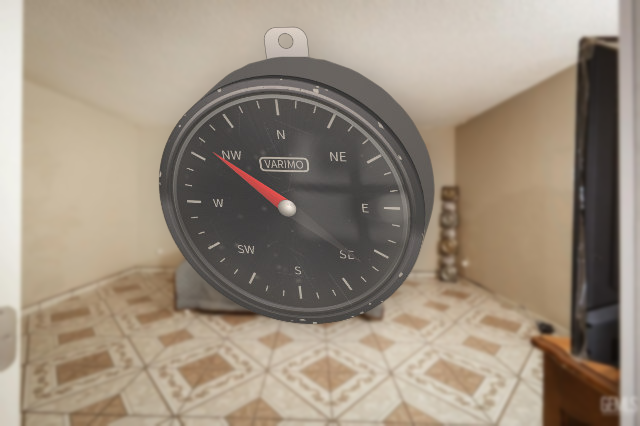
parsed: 310 °
